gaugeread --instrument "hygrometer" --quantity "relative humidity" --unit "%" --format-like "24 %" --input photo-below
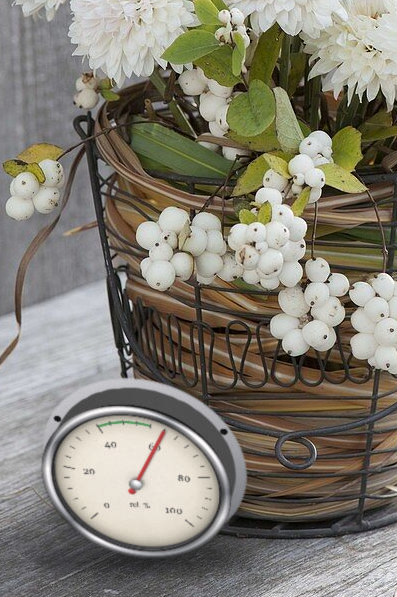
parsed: 60 %
